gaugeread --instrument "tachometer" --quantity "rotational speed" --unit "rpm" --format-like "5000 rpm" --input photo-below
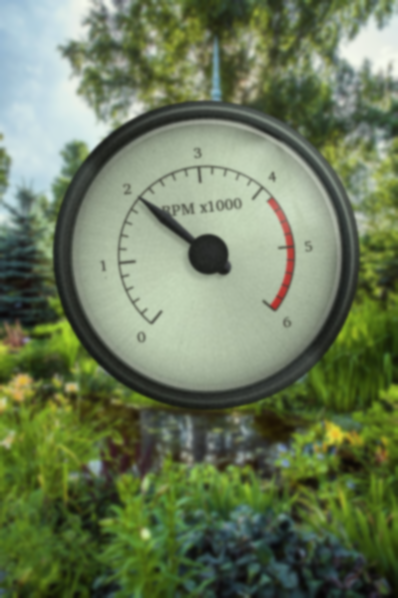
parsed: 2000 rpm
